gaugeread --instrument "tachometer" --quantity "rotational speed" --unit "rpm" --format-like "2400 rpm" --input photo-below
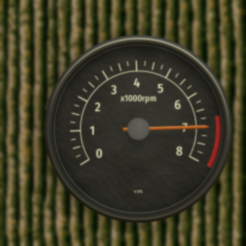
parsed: 7000 rpm
